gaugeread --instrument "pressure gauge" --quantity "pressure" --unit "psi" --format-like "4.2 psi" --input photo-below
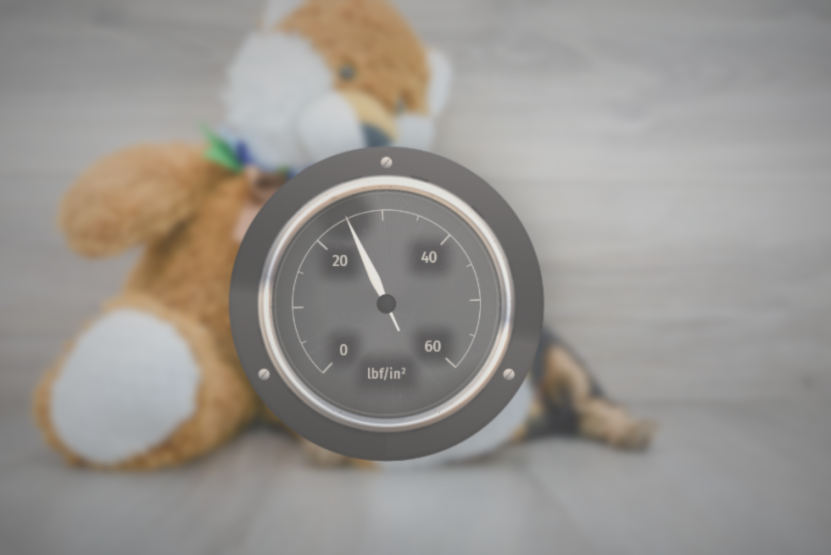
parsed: 25 psi
